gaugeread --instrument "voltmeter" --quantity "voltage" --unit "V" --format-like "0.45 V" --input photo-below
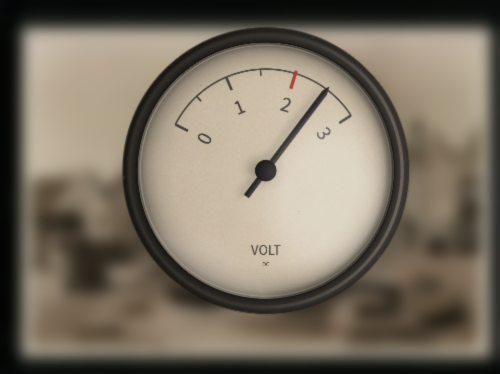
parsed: 2.5 V
